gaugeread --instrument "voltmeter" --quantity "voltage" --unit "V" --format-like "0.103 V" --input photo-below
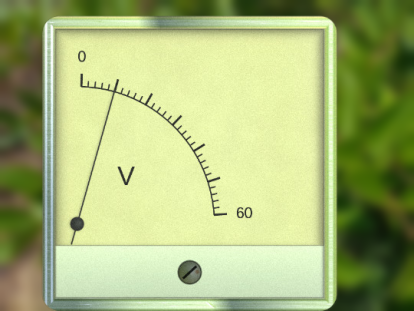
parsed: 10 V
